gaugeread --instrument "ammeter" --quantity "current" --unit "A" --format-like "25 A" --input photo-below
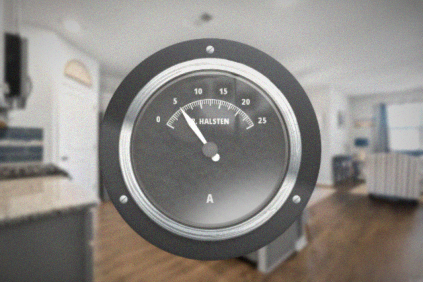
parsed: 5 A
